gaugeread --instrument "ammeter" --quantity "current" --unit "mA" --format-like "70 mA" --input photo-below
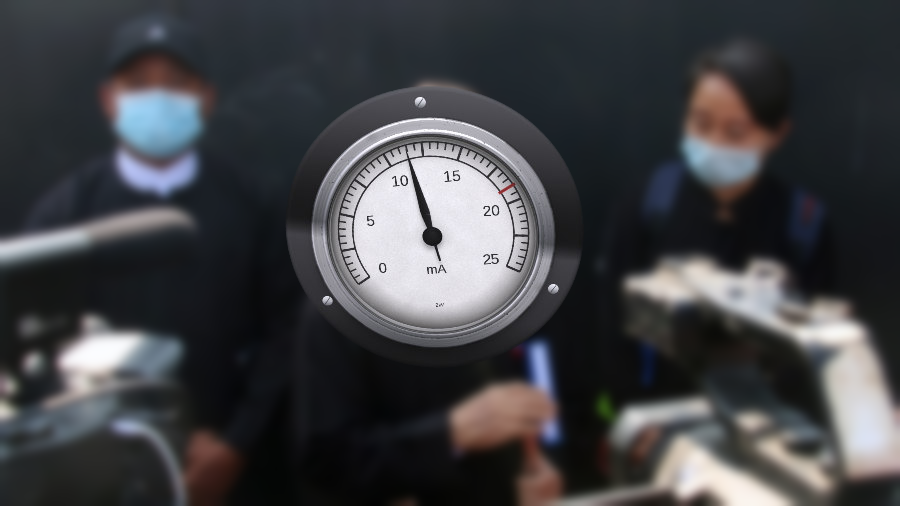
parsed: 11.5 mA
